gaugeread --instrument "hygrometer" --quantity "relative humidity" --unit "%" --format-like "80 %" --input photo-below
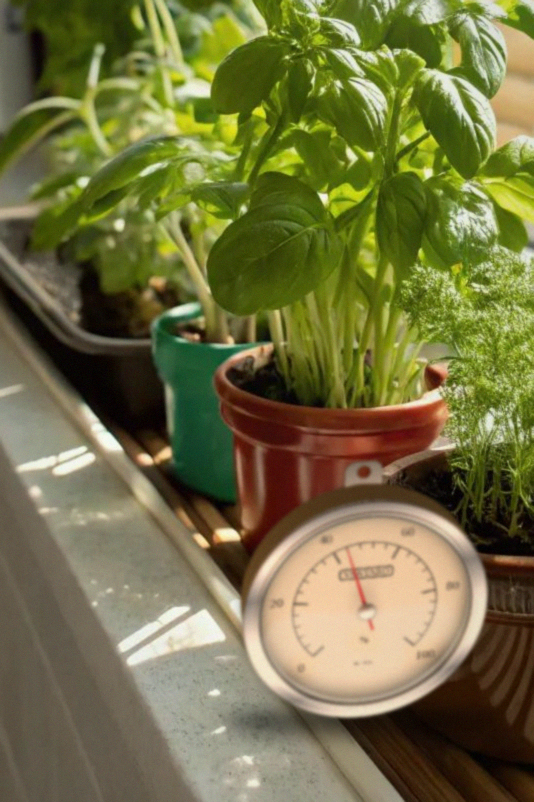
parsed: 44 %
